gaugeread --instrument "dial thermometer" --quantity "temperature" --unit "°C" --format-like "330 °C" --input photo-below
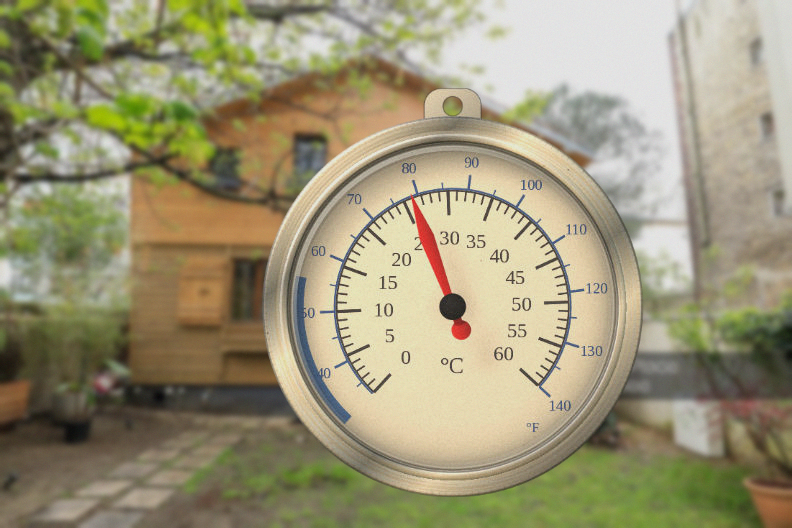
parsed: 26 °C
